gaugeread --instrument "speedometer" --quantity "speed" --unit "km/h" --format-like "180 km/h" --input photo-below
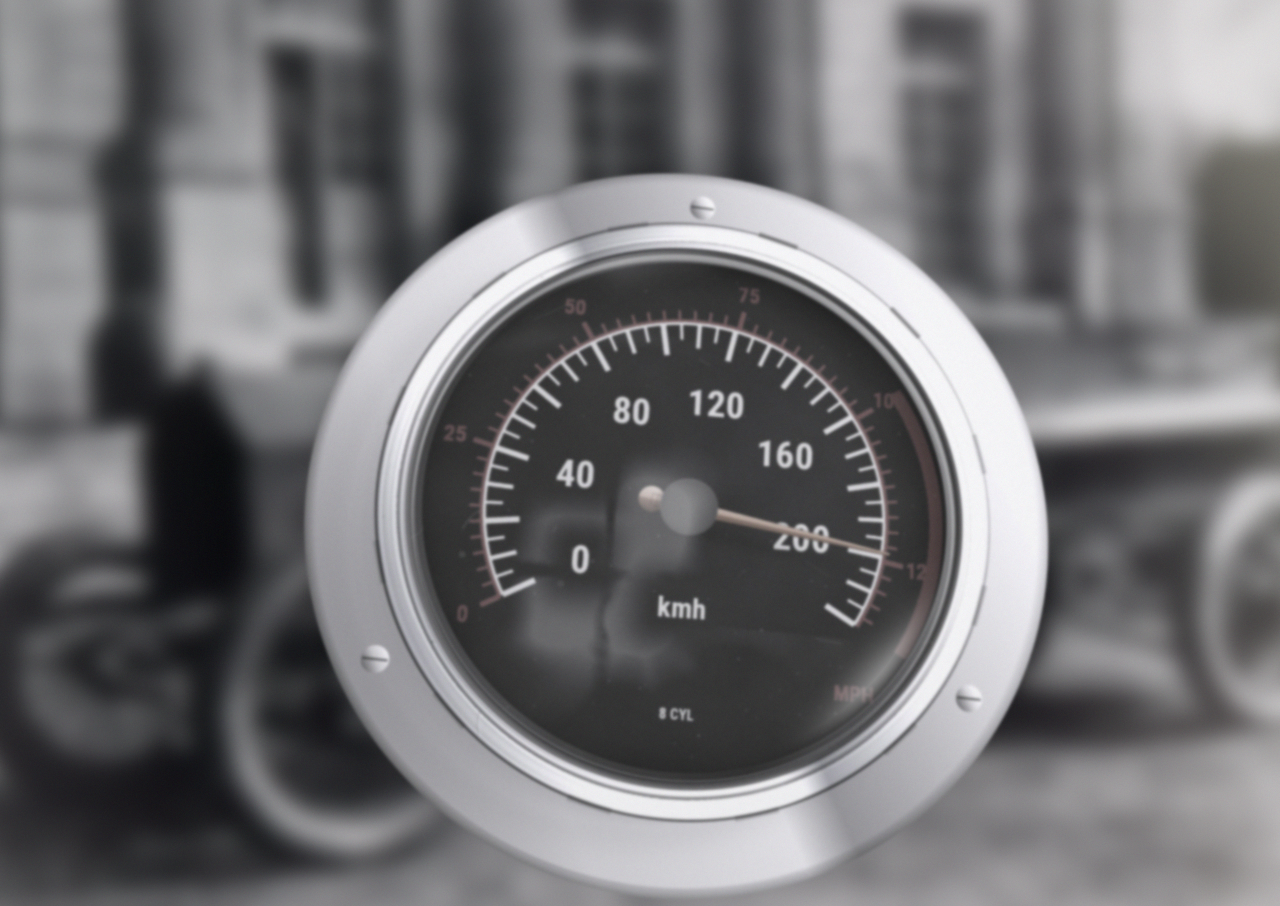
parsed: 200 km/h
